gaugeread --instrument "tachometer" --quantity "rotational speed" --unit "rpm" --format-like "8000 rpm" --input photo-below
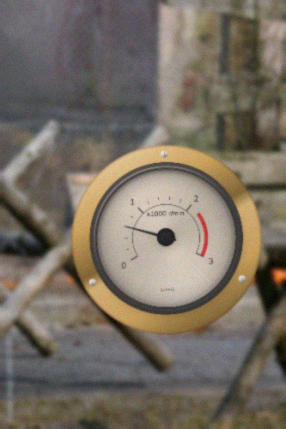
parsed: 600 rpm
